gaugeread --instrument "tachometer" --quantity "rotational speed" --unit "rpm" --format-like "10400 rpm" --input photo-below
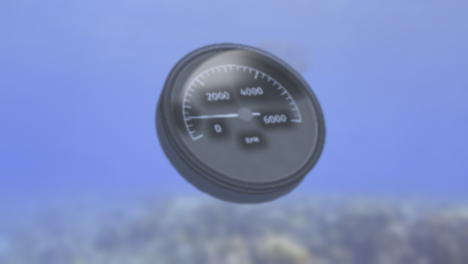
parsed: 600 rpm
